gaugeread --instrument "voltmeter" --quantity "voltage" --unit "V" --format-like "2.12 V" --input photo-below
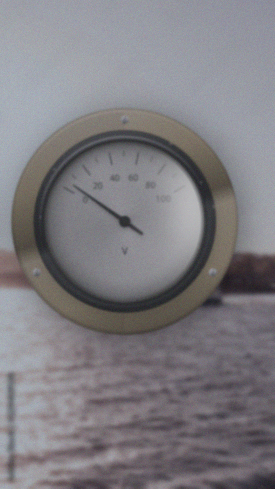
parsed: 5 V
